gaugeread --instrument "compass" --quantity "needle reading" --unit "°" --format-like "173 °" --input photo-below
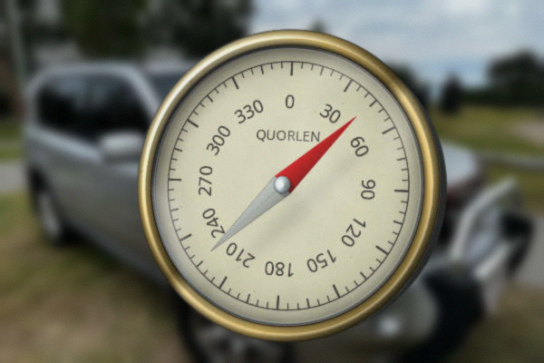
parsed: 45 °
